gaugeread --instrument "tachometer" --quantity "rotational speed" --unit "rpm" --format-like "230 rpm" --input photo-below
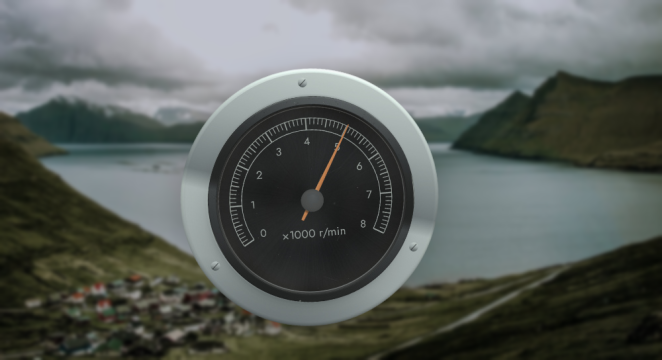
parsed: 5000 rpm
